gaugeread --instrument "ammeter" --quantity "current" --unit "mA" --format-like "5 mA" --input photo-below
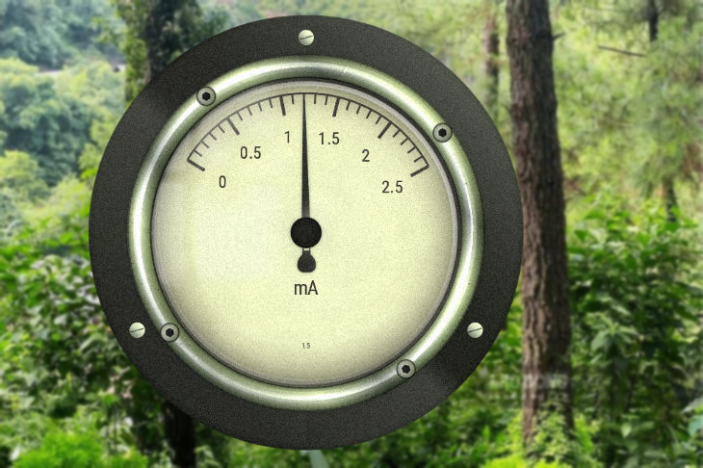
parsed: 1.2 mA
